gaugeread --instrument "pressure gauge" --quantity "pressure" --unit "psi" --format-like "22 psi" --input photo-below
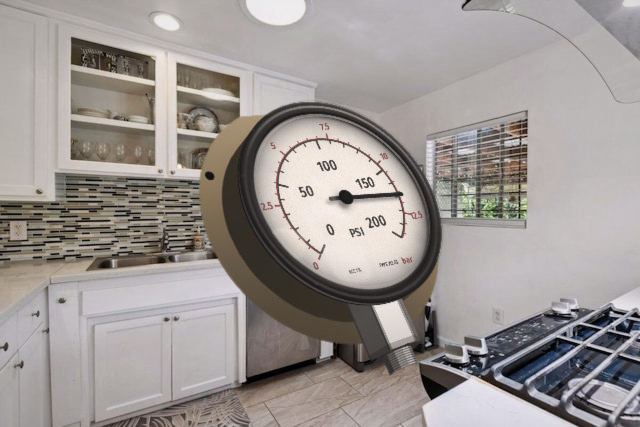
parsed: 170 psi
